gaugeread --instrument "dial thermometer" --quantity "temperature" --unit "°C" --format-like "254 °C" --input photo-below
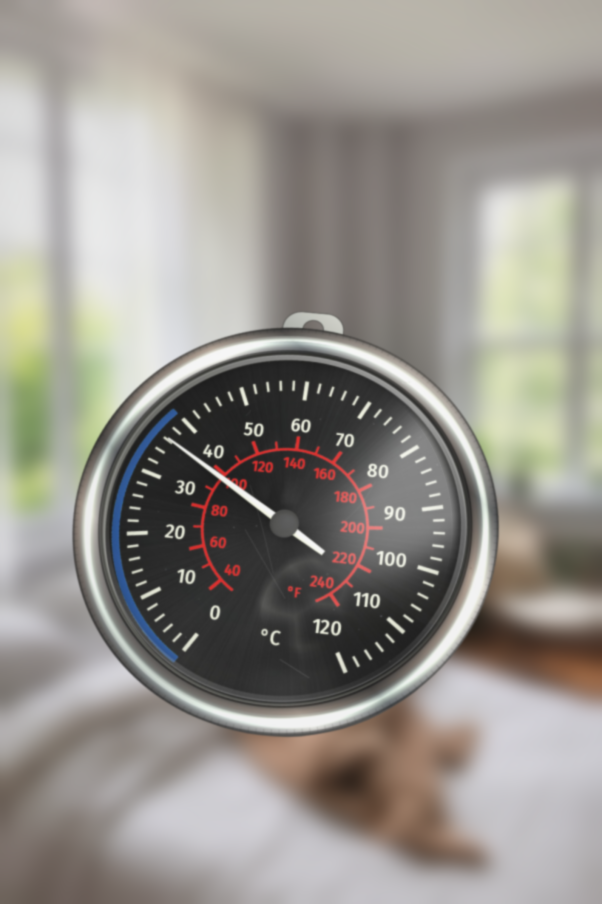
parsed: 36 °C
